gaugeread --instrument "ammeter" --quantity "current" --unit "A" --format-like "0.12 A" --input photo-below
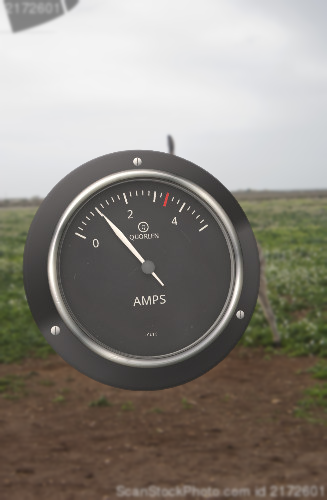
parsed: 1 A
